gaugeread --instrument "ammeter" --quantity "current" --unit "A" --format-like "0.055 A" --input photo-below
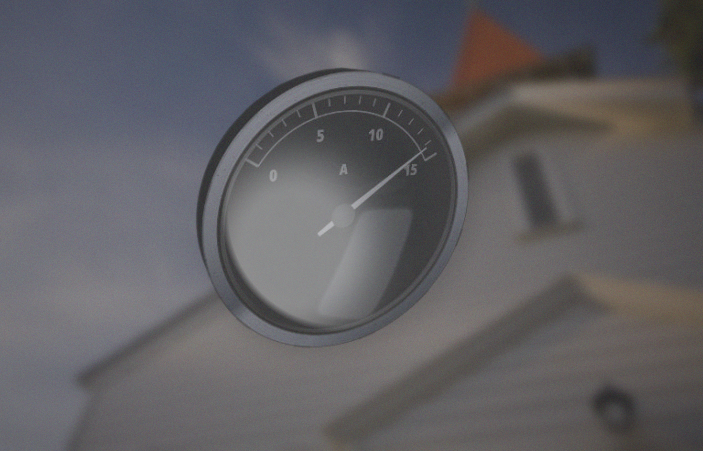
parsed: 14 A
